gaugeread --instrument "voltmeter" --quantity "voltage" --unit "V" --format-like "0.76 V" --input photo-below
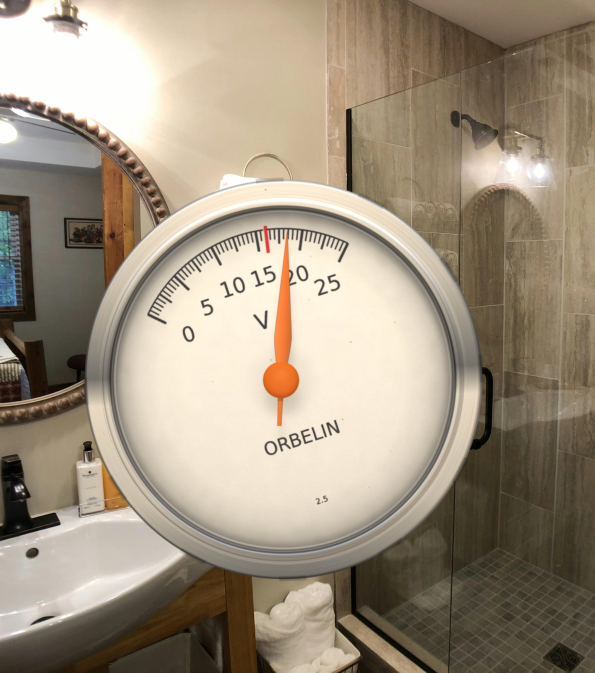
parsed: 18.5 V
